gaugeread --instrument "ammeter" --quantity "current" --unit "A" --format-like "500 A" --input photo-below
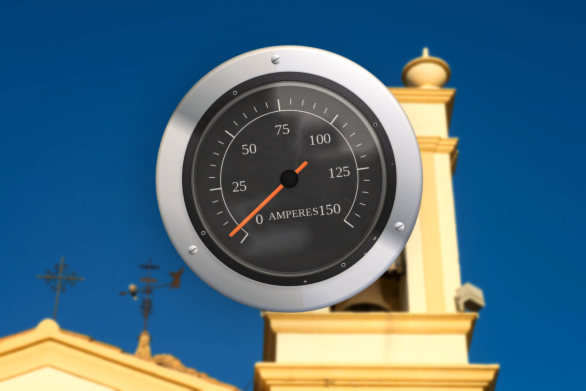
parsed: 5 A
